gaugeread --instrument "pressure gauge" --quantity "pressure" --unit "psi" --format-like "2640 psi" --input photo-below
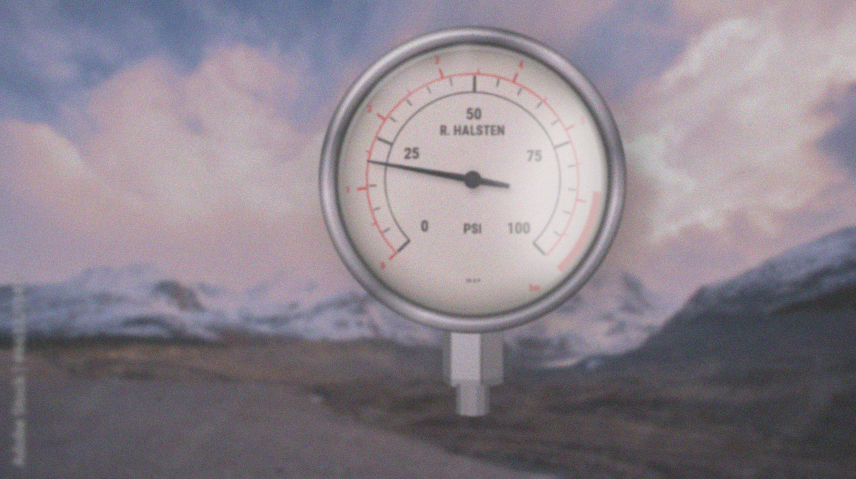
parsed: 20 psi
